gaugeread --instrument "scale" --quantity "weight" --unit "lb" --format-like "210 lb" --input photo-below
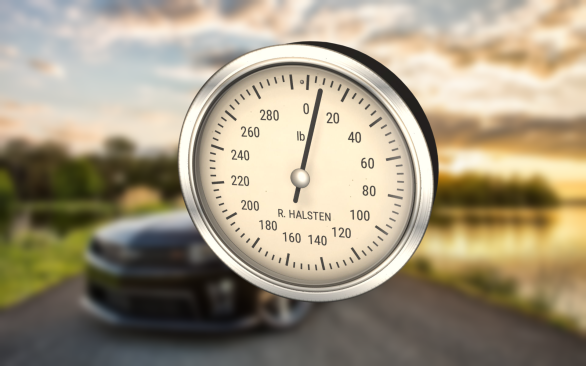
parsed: 8 lb
